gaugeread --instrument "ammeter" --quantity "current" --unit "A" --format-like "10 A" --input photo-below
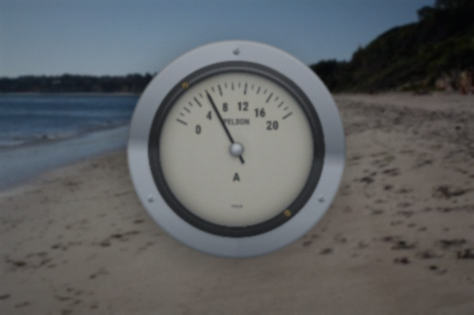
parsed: 6 A
